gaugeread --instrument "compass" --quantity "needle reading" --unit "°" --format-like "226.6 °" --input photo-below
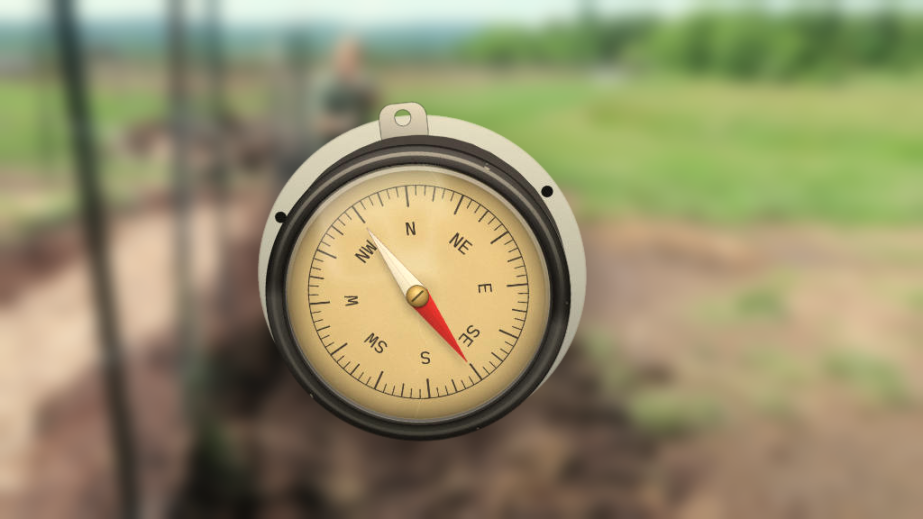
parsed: 150 °
